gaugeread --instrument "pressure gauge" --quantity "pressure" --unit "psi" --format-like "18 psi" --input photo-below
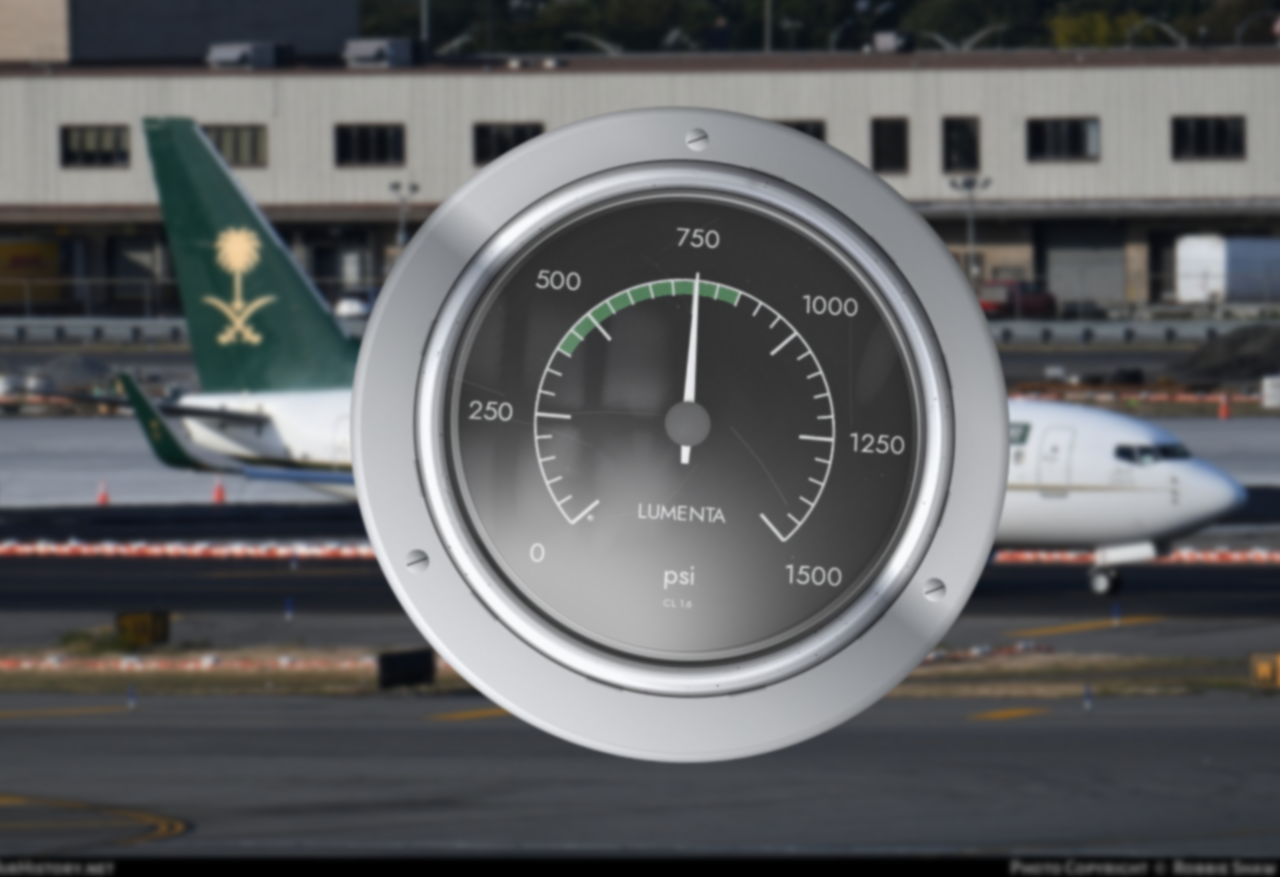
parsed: 750 psi
